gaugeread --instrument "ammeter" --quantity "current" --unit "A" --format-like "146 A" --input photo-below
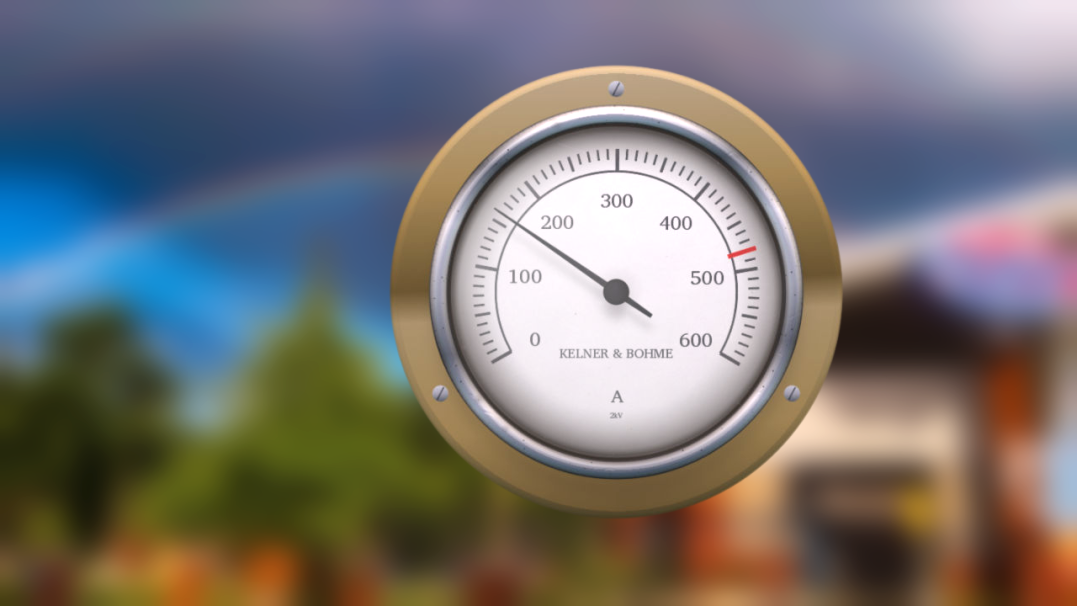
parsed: 160 A
